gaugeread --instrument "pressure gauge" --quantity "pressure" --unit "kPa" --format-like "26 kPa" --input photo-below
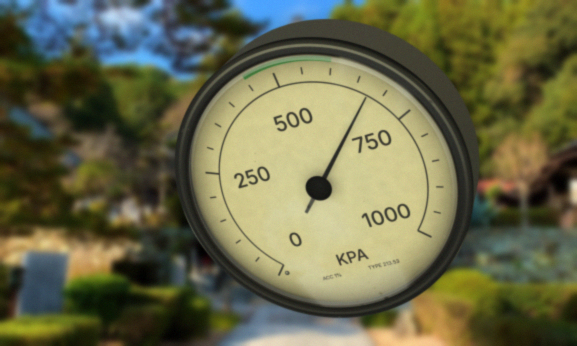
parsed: 675 kPa
